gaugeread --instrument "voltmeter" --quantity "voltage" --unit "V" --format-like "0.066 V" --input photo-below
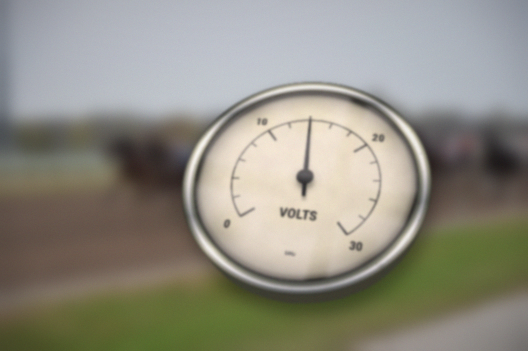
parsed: 14 V
